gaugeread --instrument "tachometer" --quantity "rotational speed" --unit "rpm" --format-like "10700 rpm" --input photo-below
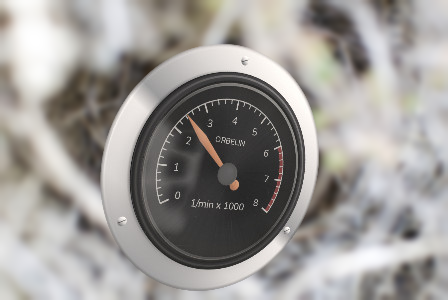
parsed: 2400 rpm
